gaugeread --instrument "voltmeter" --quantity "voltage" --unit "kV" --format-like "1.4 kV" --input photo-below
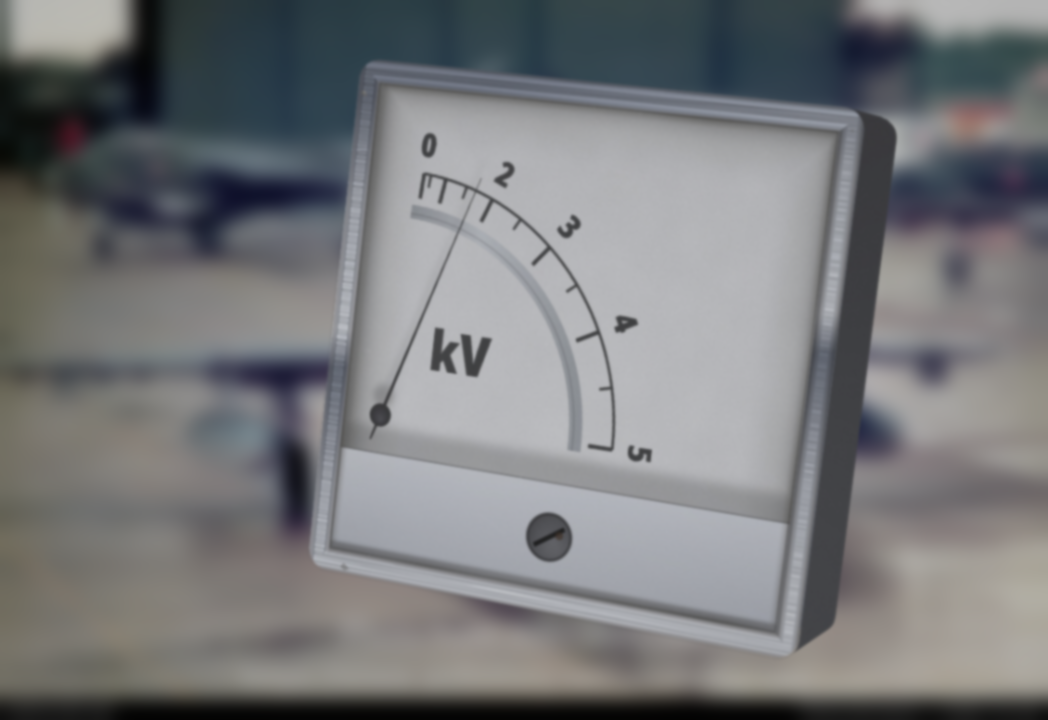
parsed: 1.75 kV
